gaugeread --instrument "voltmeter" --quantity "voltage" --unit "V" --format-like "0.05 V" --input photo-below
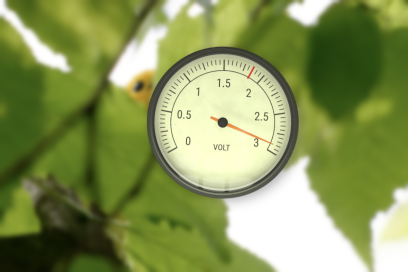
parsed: 2.9 V
